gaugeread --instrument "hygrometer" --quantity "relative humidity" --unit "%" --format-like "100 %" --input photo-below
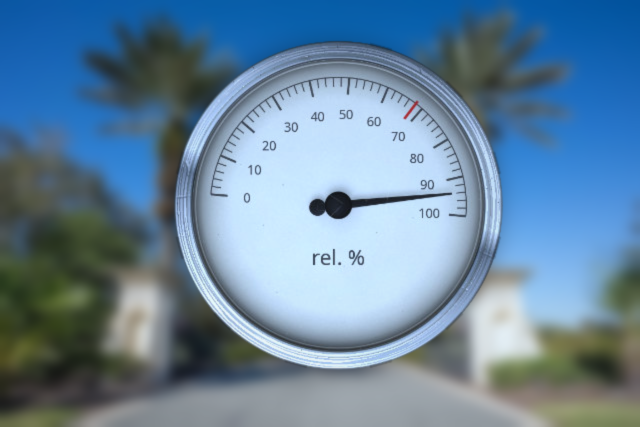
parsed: 94 %
